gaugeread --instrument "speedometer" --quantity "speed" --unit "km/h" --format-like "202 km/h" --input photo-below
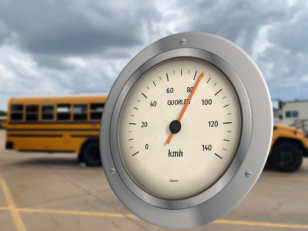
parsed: 85 km/h
